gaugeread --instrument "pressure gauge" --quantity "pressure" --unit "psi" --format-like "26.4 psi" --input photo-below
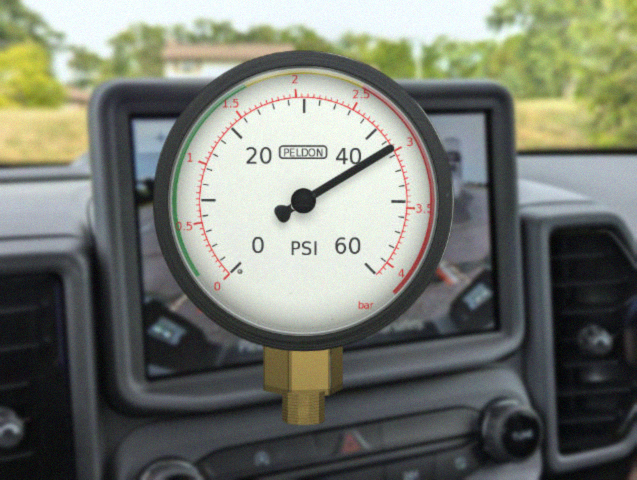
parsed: 43 psi
